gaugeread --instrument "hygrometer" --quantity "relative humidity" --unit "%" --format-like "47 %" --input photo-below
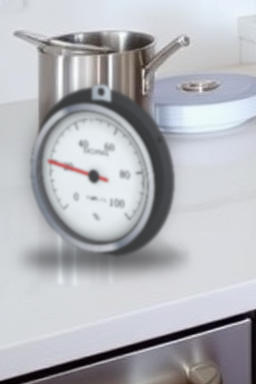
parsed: 20 %
